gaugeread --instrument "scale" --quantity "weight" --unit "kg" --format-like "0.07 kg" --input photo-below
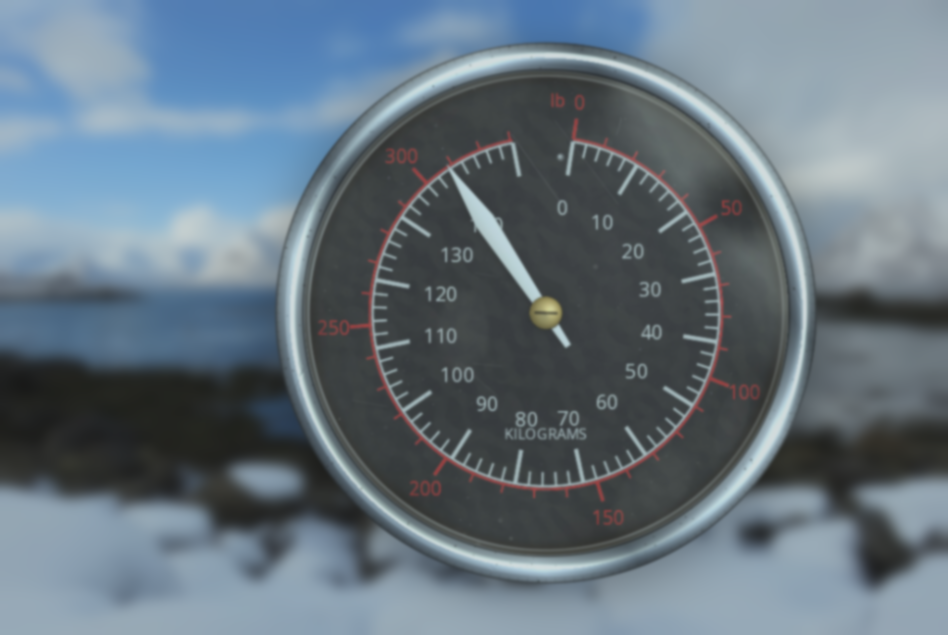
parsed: 140 kg
